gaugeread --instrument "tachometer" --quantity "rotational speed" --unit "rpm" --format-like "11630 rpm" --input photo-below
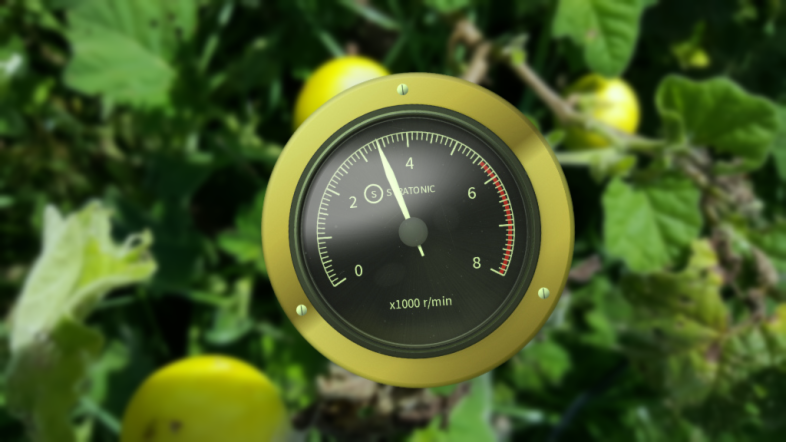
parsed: 3400 rpm
